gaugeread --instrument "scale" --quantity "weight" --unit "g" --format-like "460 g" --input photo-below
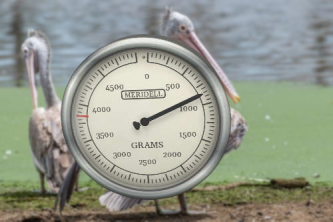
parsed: 850 g
